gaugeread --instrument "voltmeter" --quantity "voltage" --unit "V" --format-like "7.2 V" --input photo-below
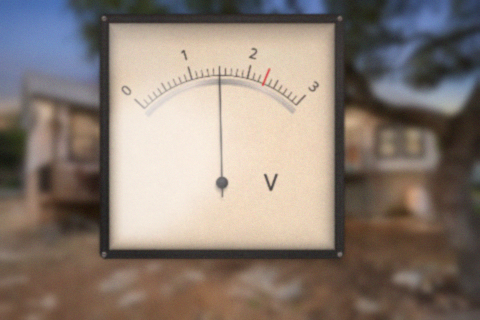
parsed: 1.5 V
